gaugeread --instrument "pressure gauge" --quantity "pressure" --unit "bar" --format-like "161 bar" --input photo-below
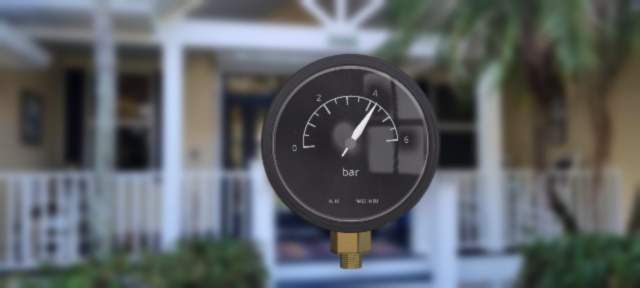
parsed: 4.25 bar
